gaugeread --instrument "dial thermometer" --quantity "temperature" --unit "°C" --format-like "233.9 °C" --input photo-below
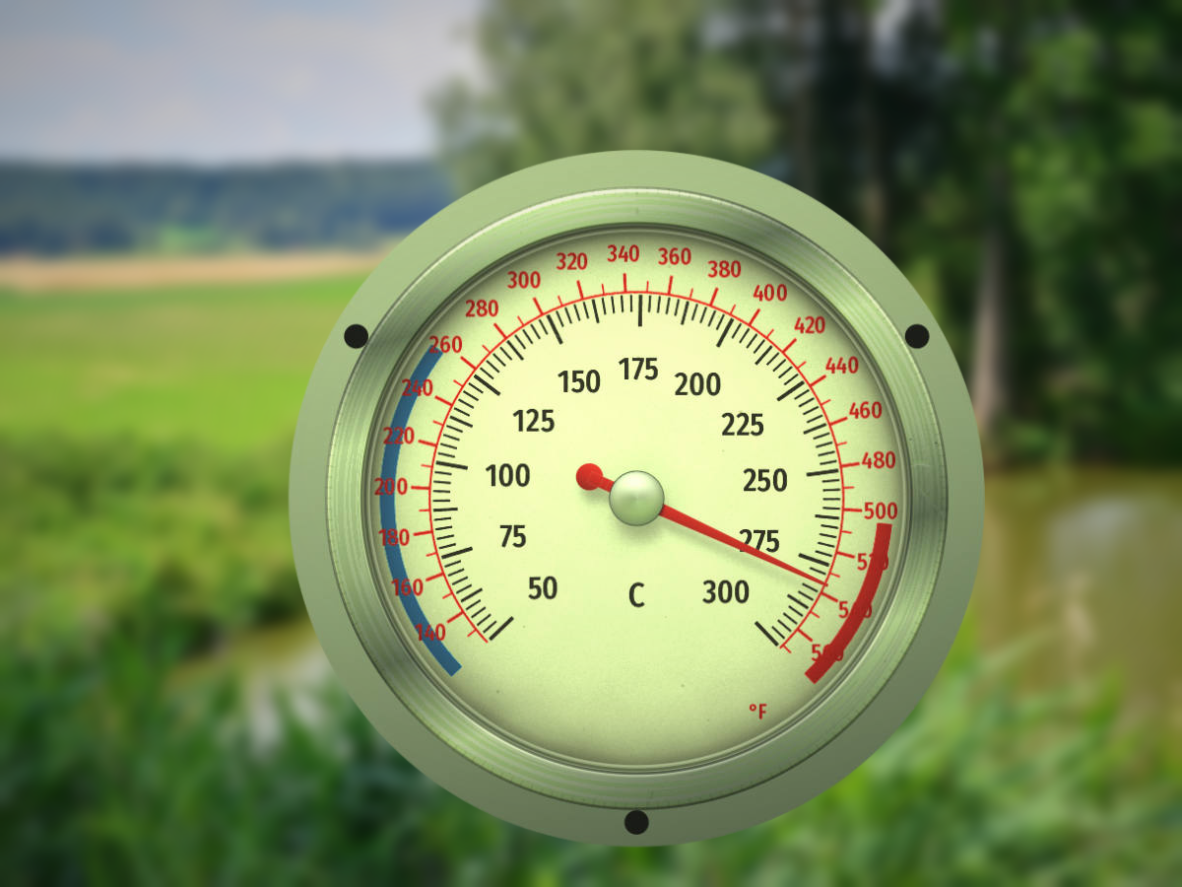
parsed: 280 °C
